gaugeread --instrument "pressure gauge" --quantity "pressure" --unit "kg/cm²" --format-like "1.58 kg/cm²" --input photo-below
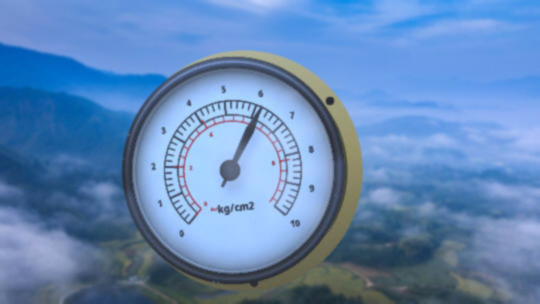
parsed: 6.2 kg/cm²
